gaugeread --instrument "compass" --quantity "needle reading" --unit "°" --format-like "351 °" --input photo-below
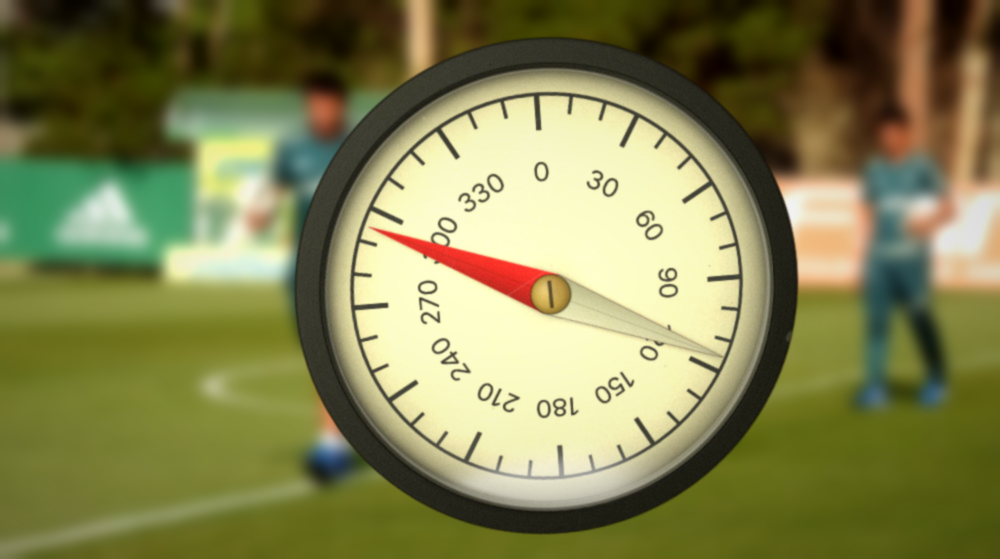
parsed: 295 °
